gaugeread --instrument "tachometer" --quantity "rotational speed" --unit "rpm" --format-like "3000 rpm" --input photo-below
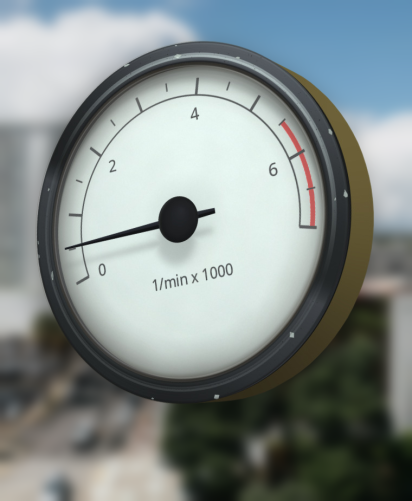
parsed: 500 rpm
